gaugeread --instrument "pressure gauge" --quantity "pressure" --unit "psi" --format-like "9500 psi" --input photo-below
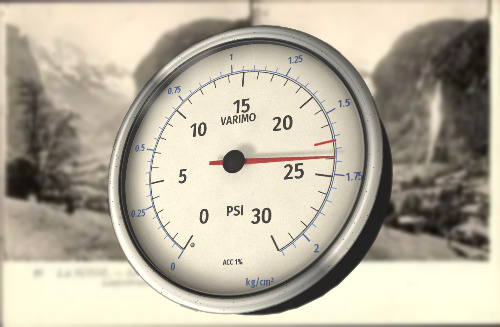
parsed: 24 psi
